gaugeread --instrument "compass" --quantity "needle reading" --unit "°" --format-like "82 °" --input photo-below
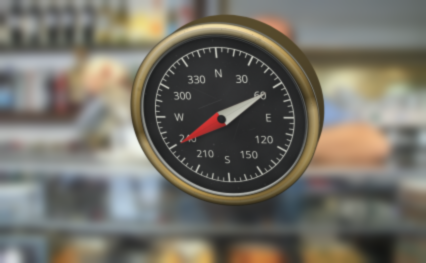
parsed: 240 °
